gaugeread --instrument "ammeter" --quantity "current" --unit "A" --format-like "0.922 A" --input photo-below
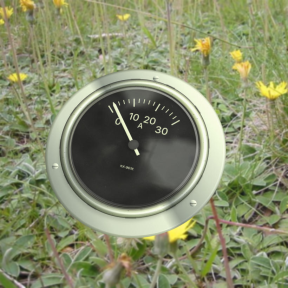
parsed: 2 A
